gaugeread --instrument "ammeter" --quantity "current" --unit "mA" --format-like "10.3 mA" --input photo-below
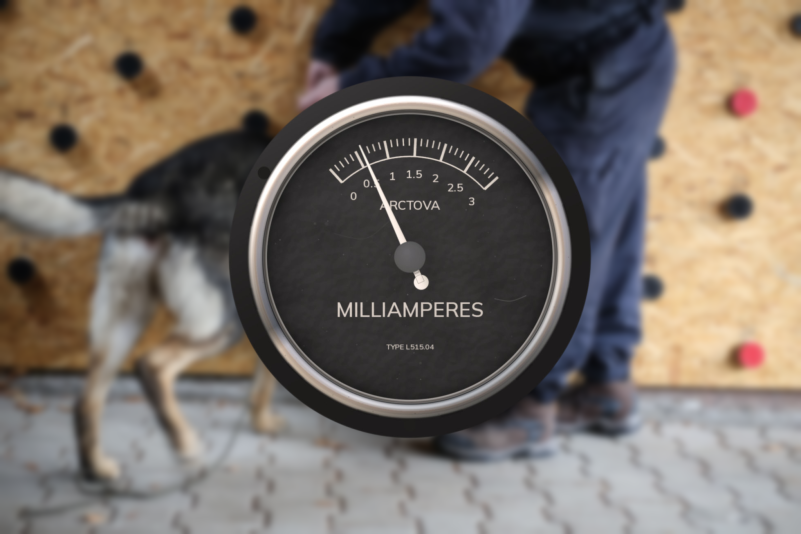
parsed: 0.6 mA
